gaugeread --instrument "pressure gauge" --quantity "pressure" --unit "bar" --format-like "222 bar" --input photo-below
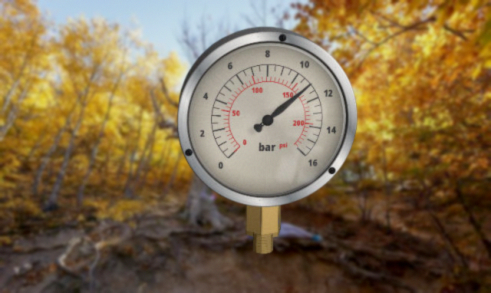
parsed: 11 bar
